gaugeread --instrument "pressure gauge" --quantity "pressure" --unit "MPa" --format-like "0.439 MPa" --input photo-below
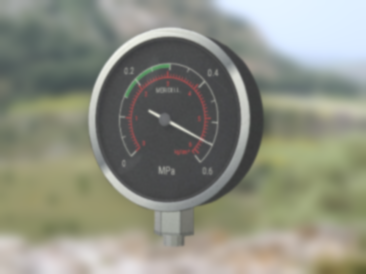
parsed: 0.55 MPa
